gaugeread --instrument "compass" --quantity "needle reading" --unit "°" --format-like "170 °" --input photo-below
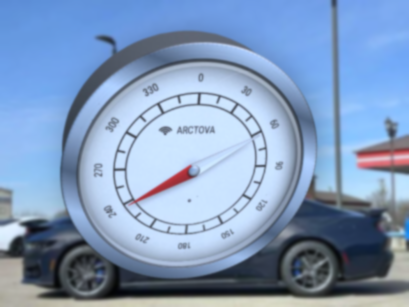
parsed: 240 °
